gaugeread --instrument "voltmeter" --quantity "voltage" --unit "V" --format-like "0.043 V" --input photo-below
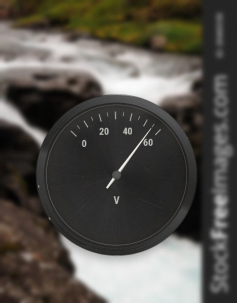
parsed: 55 V
